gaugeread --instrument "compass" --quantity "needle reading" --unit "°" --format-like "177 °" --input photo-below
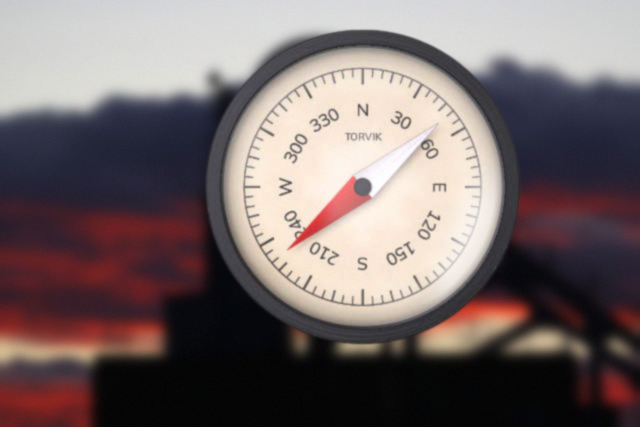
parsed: 230 °
